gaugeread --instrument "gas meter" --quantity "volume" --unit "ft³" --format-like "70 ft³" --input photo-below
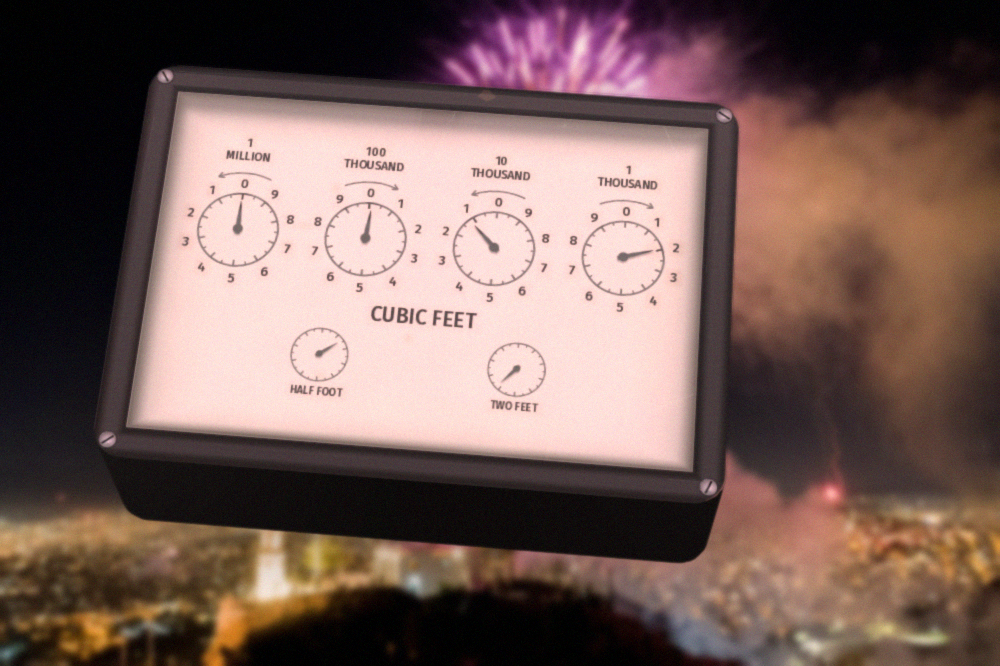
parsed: 1200 ft³
